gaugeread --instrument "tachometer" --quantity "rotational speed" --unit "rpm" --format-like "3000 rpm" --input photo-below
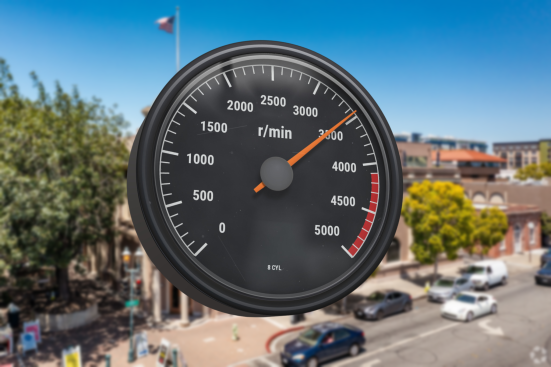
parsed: 3450 rpm
